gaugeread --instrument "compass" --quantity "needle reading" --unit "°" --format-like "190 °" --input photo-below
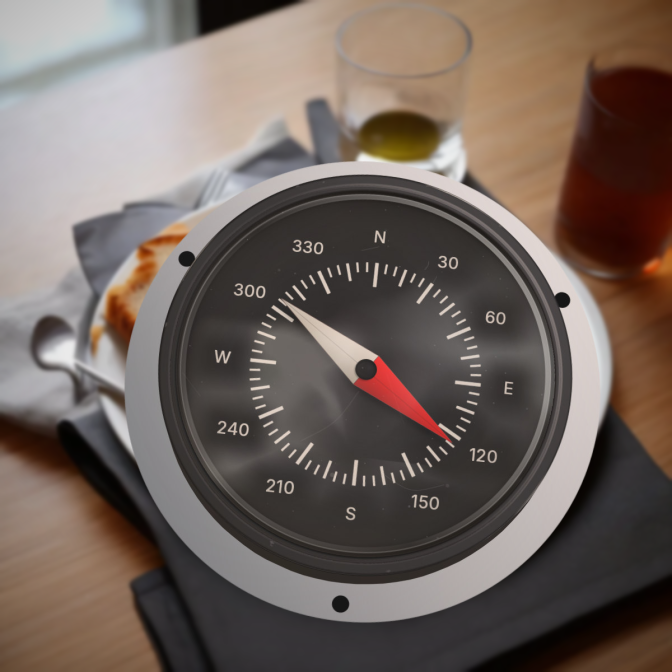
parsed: 125 °
